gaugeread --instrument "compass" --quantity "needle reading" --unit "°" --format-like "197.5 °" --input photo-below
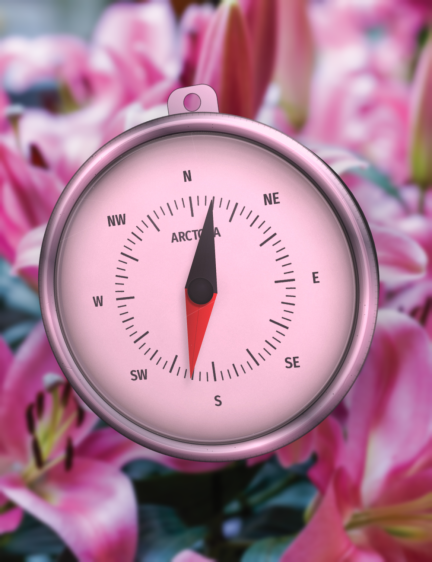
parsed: 195 °
